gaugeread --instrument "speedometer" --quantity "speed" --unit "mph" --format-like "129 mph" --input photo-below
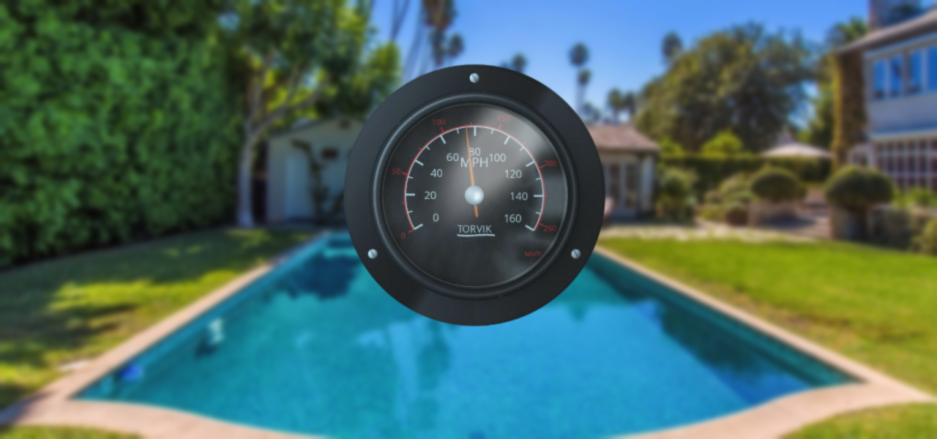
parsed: 75 mph
